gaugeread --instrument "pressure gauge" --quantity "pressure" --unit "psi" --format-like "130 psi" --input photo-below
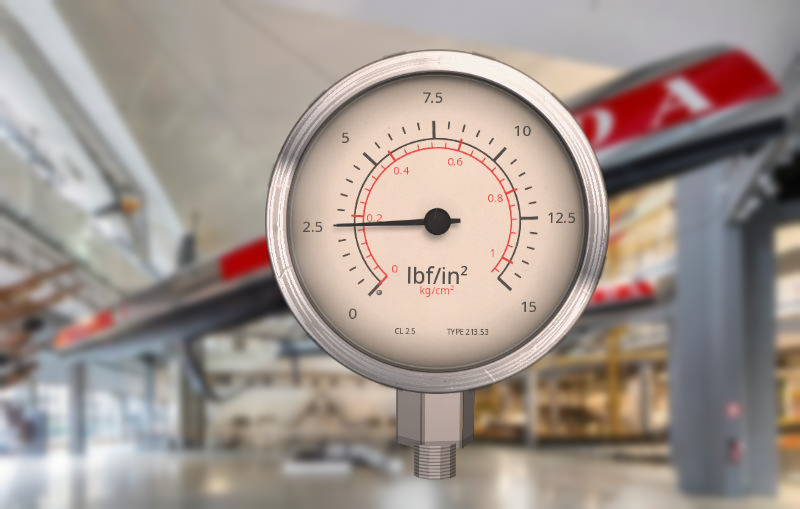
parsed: 2.5 psi
